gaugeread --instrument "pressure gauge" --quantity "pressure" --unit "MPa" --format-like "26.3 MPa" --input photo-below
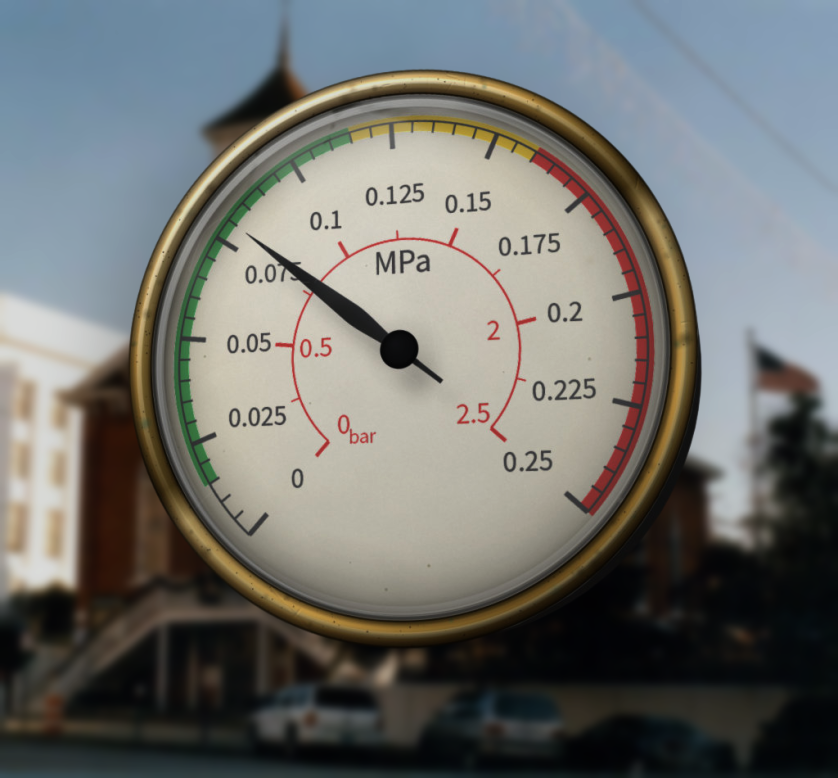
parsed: 0.08 MPa
